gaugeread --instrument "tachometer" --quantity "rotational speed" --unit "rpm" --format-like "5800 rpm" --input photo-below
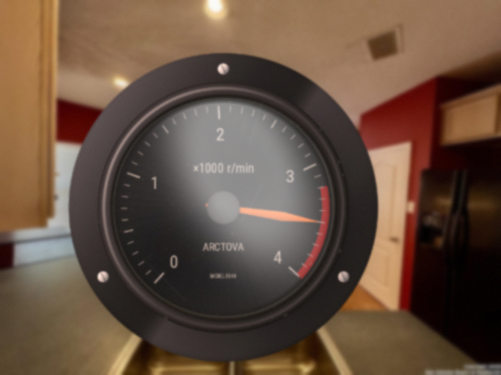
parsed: 3500 rpm
